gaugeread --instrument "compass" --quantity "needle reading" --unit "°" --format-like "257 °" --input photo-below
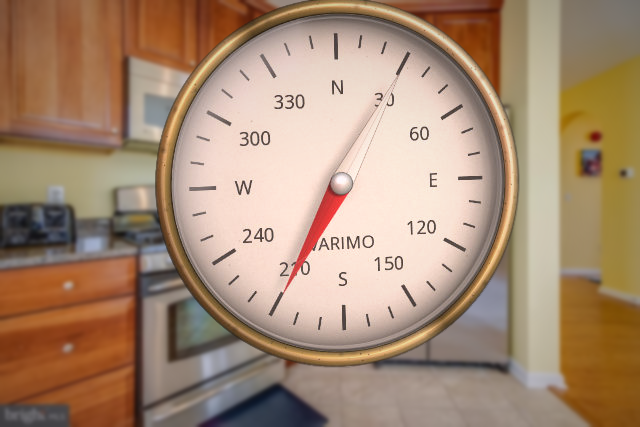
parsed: 210 °
